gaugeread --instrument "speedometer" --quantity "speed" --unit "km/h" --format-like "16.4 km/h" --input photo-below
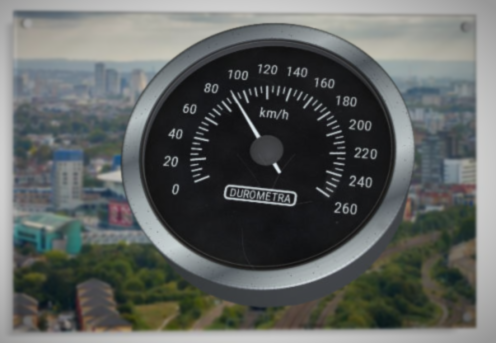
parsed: 90 km/h
